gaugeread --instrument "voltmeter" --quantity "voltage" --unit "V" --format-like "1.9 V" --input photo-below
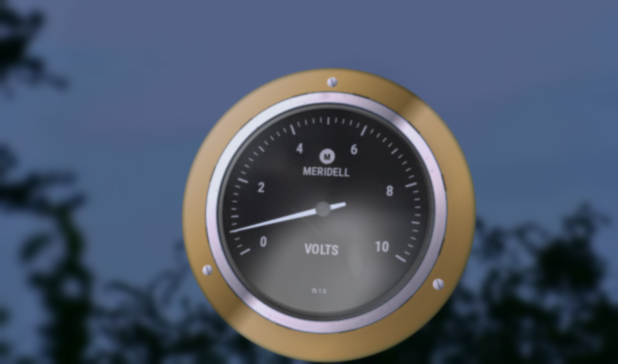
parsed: 0.6 V
